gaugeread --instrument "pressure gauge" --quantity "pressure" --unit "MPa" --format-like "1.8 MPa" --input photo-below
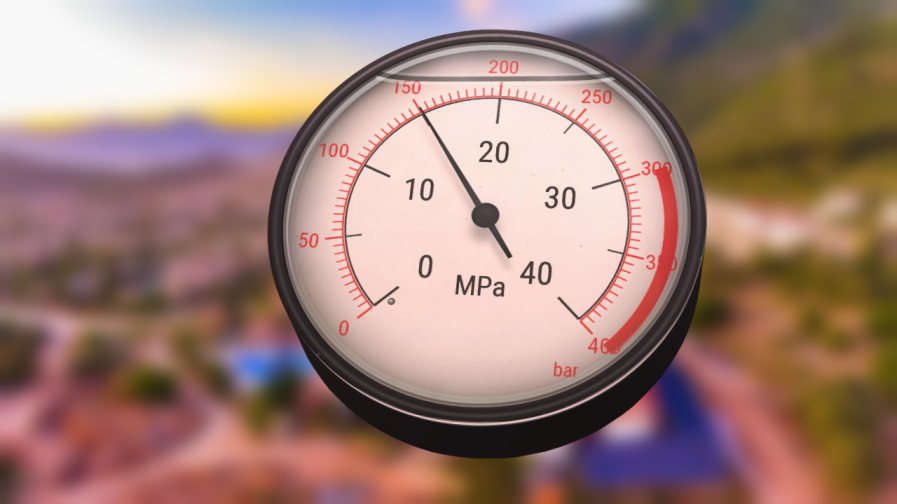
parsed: 15 MPa
